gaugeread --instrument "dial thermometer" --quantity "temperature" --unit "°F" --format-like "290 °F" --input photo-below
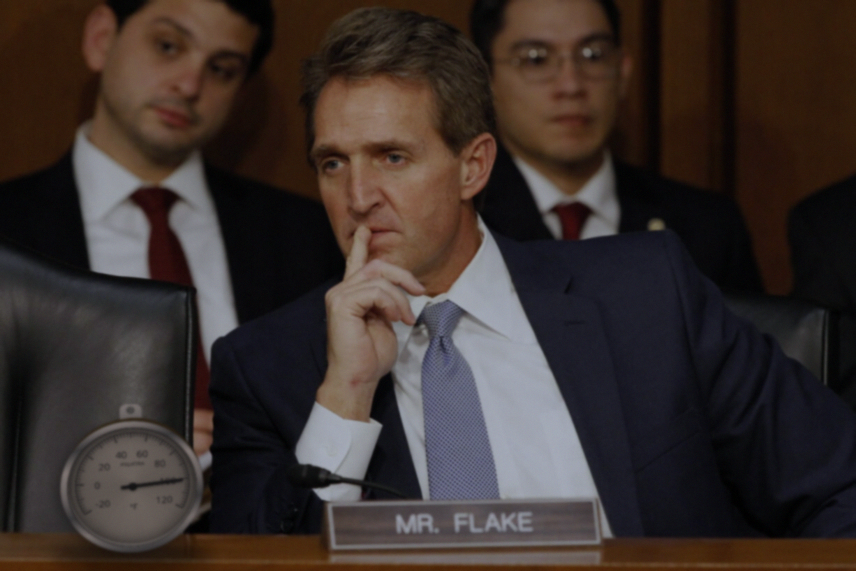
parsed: 100 °F
